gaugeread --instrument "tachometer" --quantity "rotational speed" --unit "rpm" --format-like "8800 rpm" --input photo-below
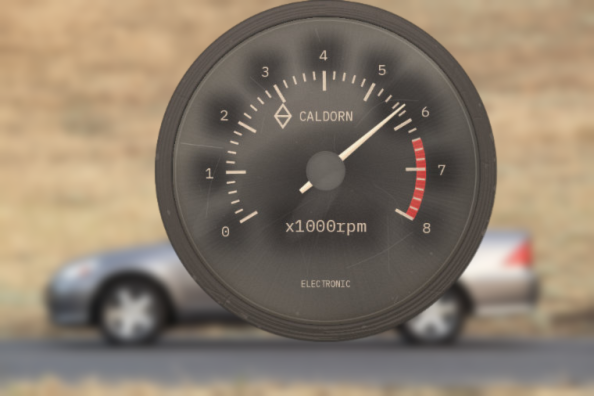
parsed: 5700 rpm
